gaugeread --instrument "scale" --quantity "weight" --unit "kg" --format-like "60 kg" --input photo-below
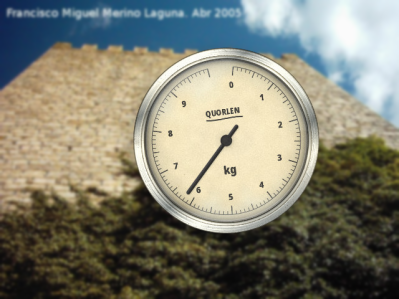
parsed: 6.2 kg
